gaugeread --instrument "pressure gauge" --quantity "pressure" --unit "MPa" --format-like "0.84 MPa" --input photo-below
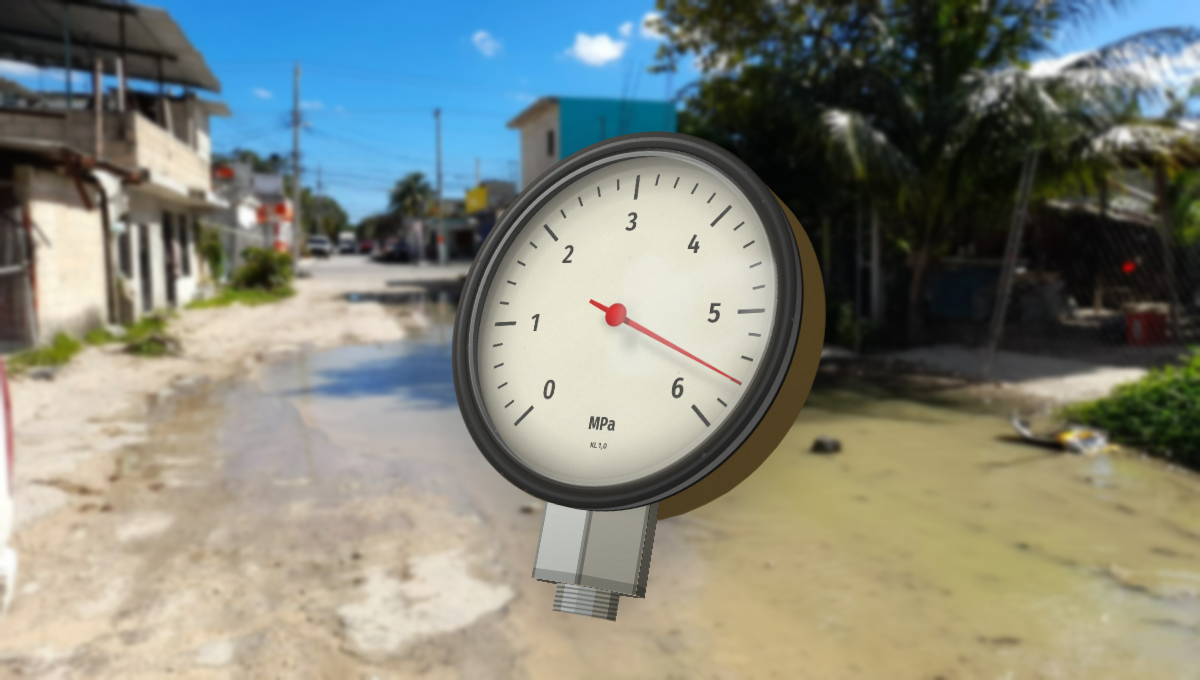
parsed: 5.6 MPa
